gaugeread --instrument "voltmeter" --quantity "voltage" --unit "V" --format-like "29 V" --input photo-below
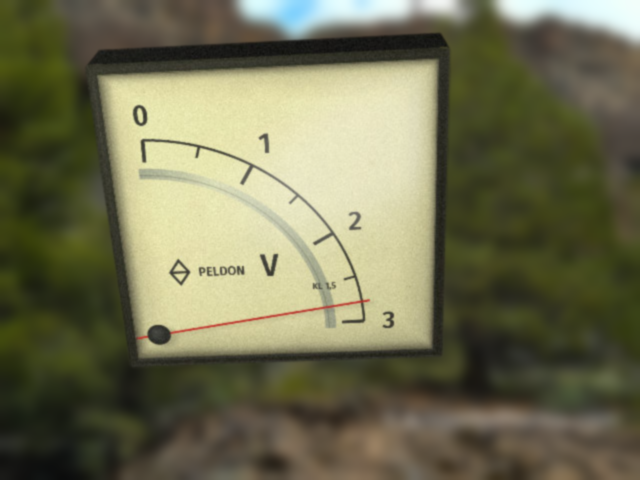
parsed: 2.75 V
